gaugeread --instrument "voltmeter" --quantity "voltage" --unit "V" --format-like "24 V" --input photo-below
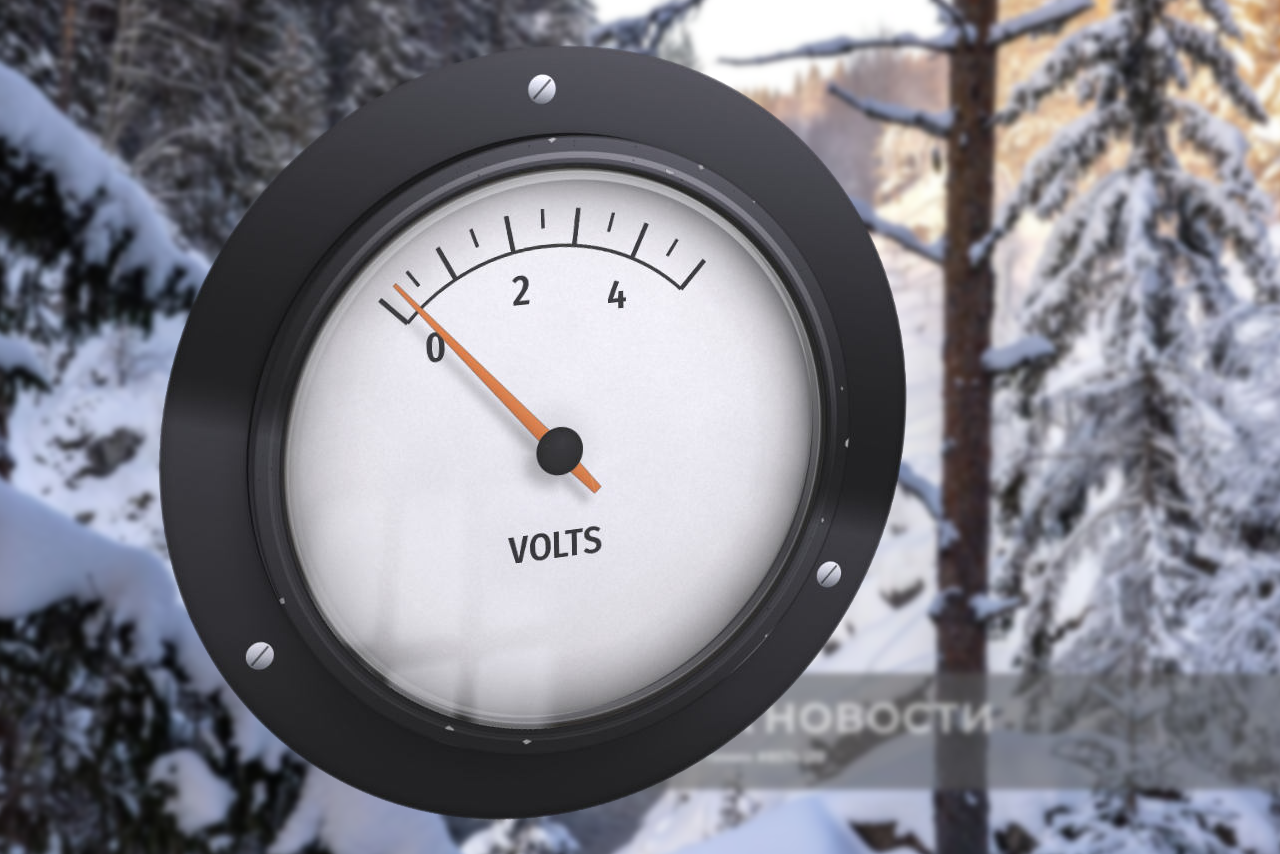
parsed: 0.25 V
